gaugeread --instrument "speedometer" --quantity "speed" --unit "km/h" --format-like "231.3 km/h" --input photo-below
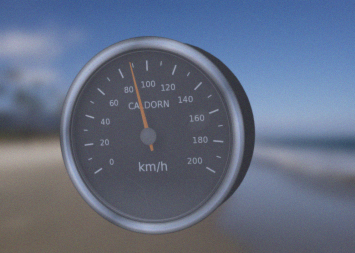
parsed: 90 km/h
